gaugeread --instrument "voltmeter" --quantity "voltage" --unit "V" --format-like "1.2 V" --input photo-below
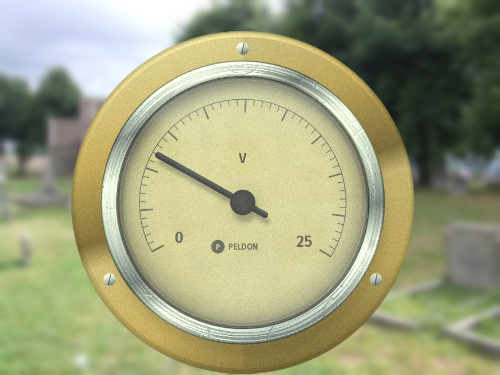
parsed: 6 V
